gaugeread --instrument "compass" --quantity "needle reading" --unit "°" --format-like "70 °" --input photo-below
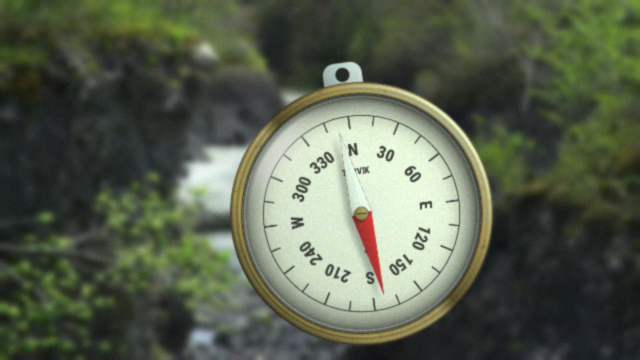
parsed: 172.5 °
